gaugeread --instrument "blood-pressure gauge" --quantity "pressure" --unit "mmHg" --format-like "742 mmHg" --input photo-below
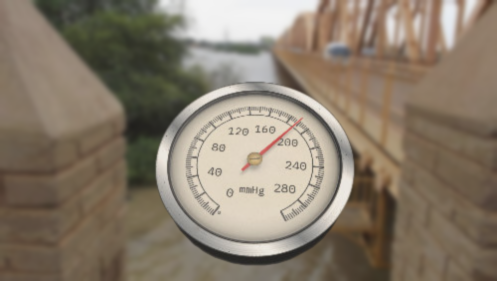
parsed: 190 mmHg
